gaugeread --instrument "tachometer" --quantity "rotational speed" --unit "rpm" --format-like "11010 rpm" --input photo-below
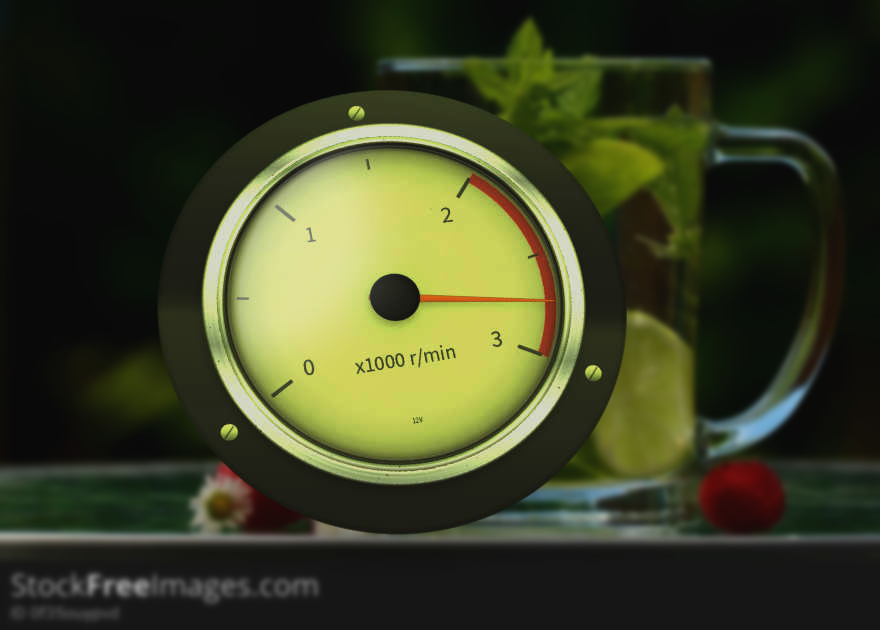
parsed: 2750 rpm
